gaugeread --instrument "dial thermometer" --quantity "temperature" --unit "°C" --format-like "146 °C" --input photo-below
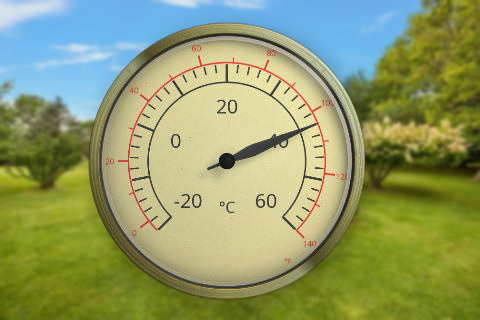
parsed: 40 °C
